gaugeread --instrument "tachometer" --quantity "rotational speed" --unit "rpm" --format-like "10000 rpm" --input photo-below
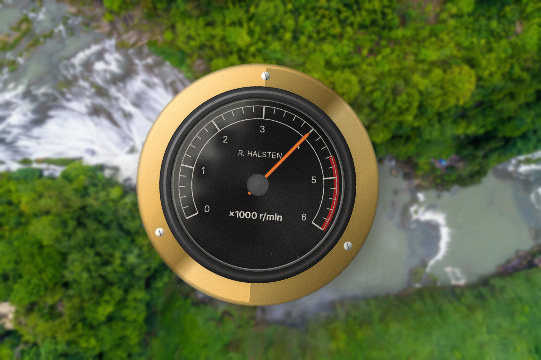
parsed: 4000 rpm
